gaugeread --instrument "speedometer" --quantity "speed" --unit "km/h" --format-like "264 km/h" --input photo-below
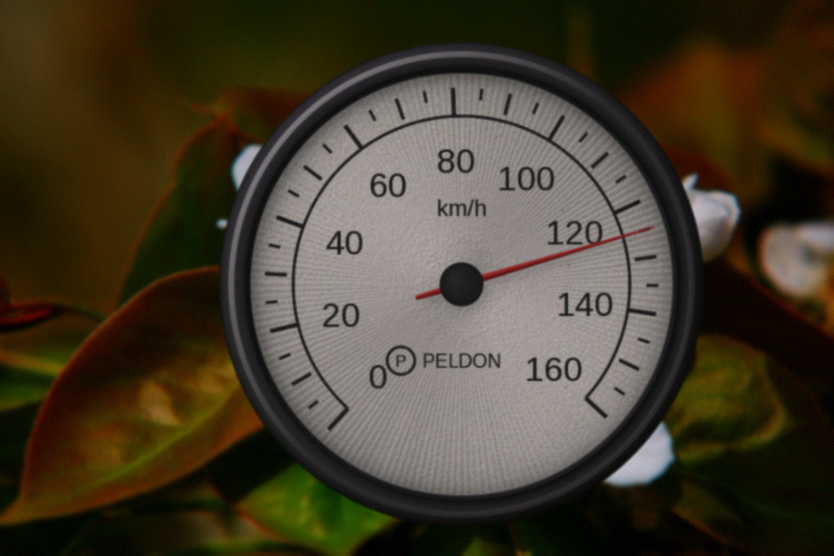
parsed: 125 km/h
